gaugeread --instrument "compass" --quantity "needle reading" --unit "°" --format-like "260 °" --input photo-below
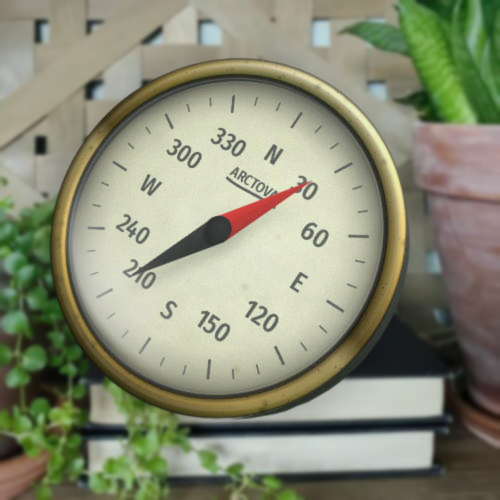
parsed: 30 °
